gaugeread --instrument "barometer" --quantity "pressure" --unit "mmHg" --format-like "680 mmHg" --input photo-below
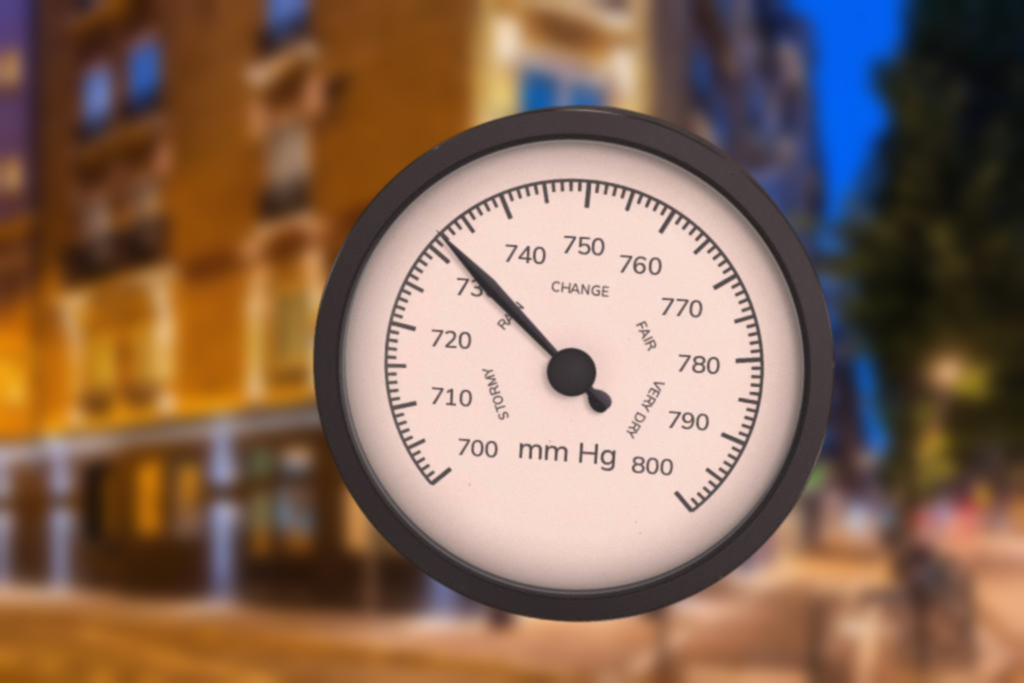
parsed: 732 mmHg
